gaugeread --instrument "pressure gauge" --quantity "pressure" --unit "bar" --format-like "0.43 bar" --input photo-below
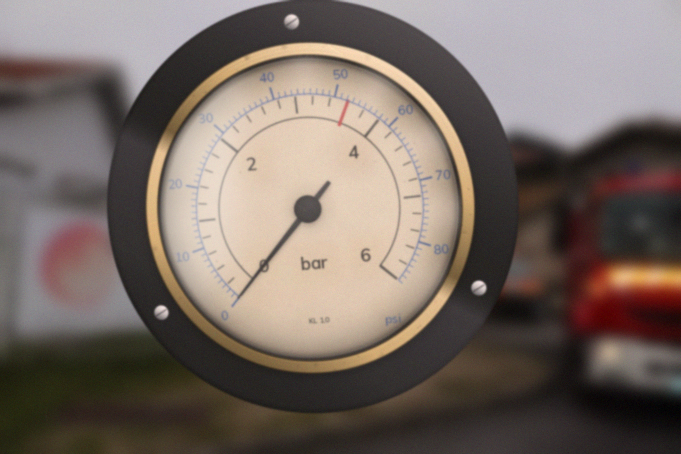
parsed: 0 bar
